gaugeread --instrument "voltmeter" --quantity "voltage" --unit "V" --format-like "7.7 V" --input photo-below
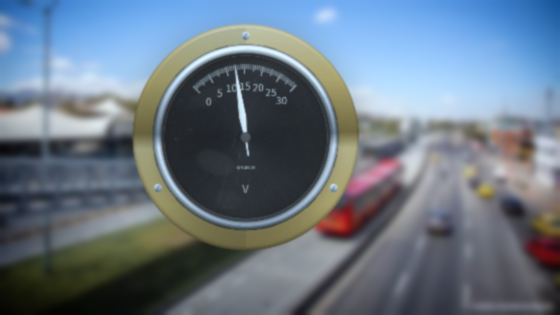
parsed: 12.5 V
